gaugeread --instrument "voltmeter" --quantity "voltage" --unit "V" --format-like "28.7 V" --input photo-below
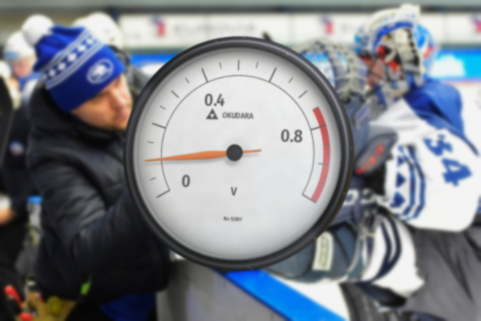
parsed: 0.1 V
